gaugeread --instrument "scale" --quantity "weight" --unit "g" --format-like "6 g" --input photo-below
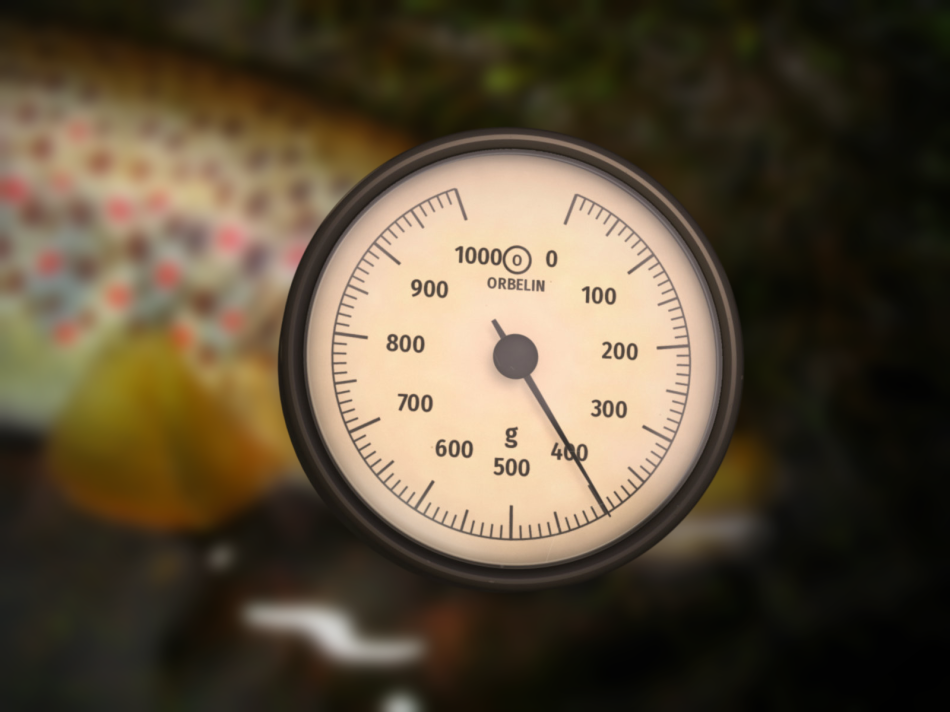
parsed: 400 g
